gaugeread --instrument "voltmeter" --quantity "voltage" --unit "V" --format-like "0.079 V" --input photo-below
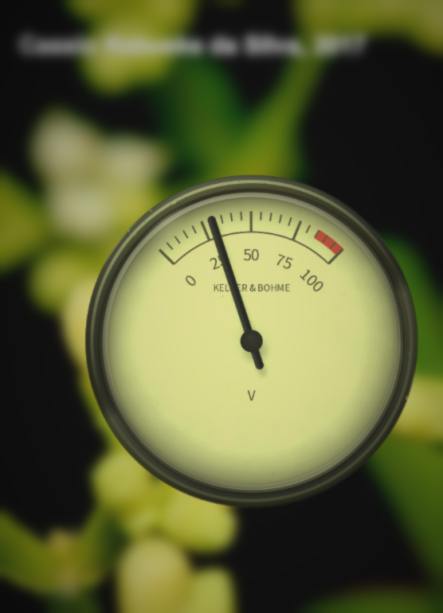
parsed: 30 V
